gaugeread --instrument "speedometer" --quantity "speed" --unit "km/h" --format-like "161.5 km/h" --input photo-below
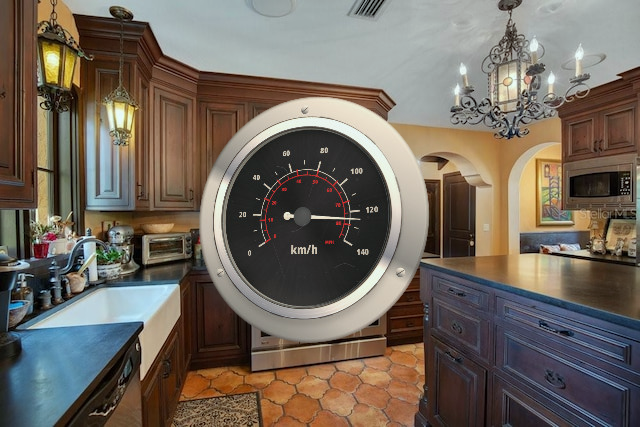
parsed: 125 km/h
